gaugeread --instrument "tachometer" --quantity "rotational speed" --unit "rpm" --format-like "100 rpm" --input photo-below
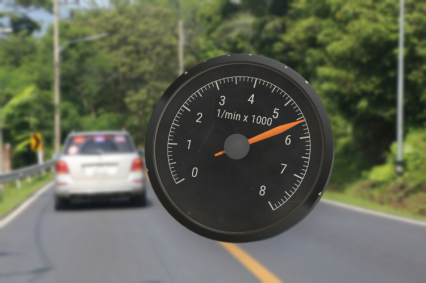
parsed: 5600 rpm
